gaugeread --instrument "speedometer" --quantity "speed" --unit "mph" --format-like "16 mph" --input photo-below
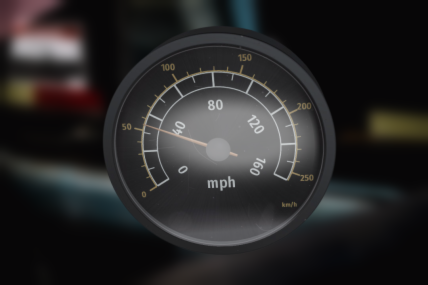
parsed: 35 mph
